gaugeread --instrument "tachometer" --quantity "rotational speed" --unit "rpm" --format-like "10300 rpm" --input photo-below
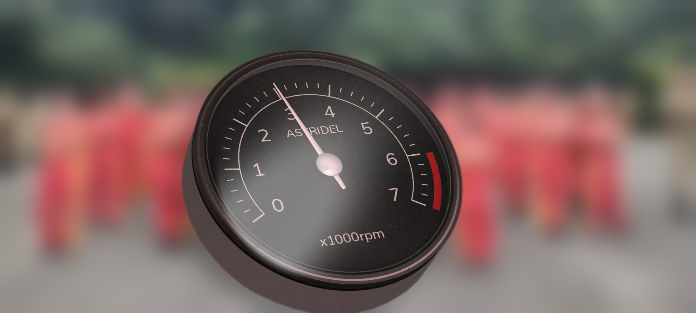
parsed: 3000 rpm
